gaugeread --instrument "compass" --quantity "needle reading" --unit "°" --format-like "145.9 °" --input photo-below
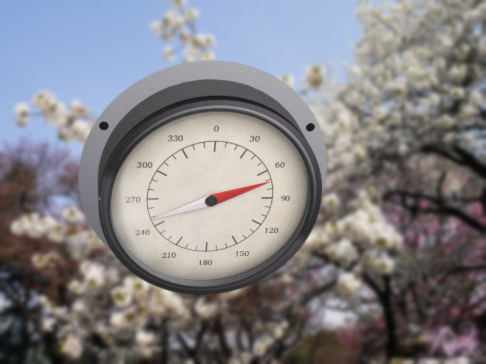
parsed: 70 °
